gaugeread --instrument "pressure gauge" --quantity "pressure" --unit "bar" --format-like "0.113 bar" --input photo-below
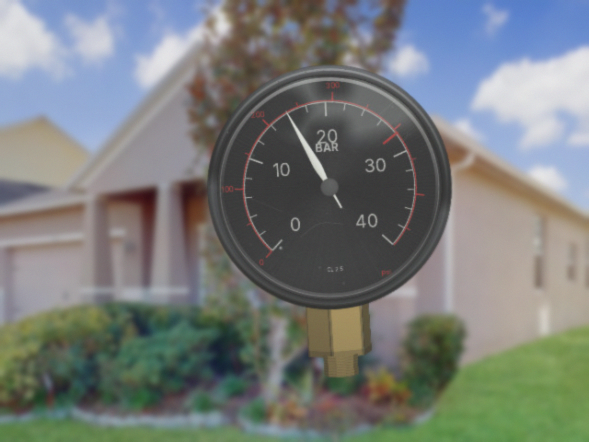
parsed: 16 bar
